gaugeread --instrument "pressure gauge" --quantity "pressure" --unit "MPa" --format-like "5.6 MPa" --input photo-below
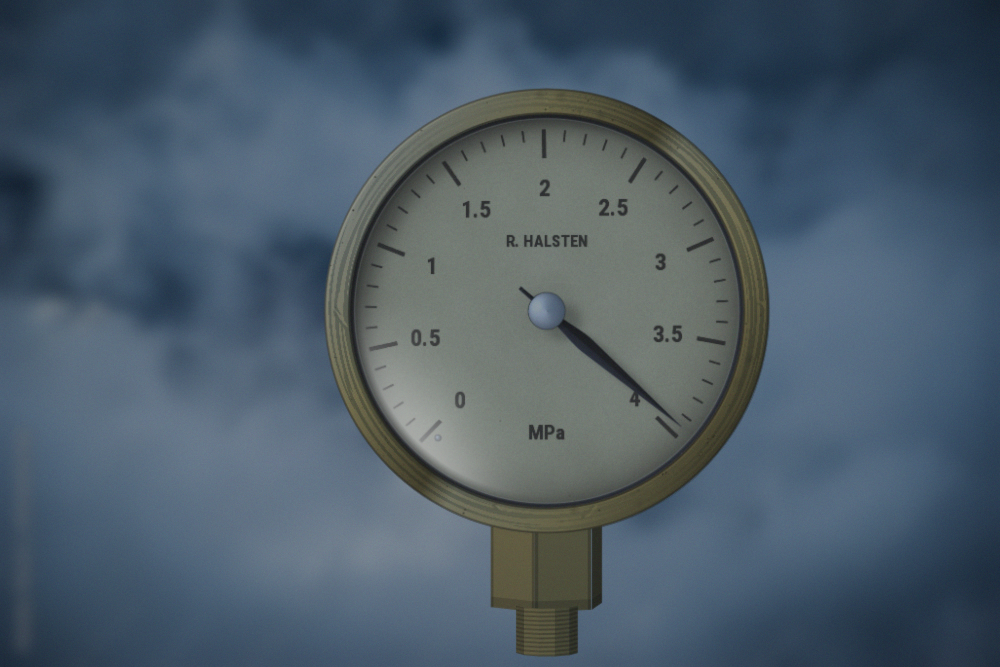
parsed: 3.95 MPa
